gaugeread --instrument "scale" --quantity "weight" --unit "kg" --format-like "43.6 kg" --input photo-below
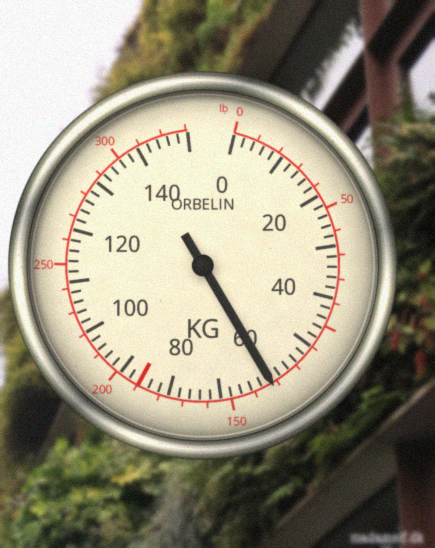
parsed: 60 kg
